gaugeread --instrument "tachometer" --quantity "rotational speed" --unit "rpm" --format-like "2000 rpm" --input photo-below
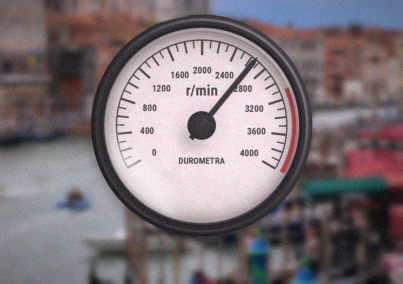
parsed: 2650 rpm
